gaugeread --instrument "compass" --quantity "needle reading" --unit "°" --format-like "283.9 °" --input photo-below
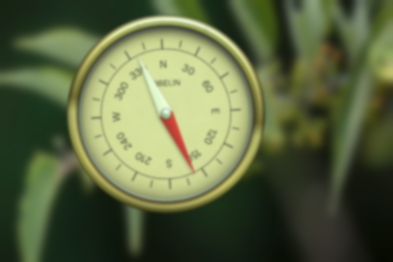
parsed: 157.5 °
